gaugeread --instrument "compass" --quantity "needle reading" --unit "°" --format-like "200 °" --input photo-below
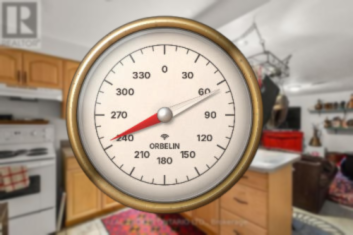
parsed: 245 °
